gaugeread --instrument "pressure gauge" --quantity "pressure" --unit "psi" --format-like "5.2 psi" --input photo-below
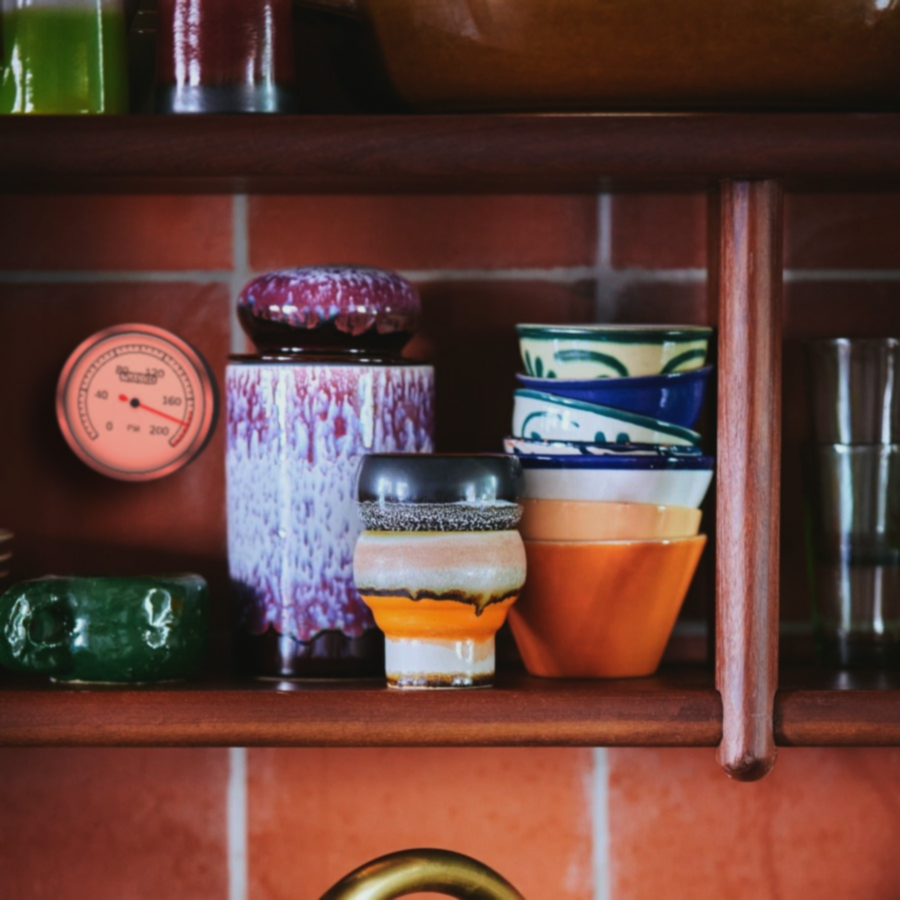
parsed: 180 psi
